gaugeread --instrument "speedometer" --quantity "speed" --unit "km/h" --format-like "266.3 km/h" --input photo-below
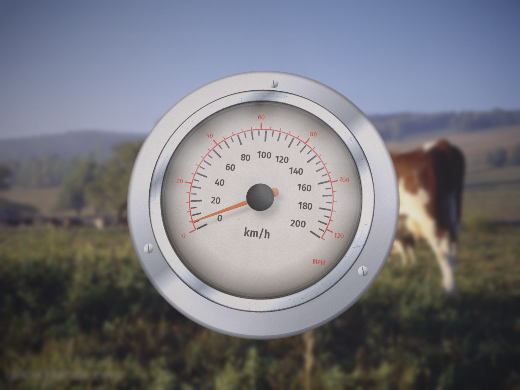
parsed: 5 km/h
